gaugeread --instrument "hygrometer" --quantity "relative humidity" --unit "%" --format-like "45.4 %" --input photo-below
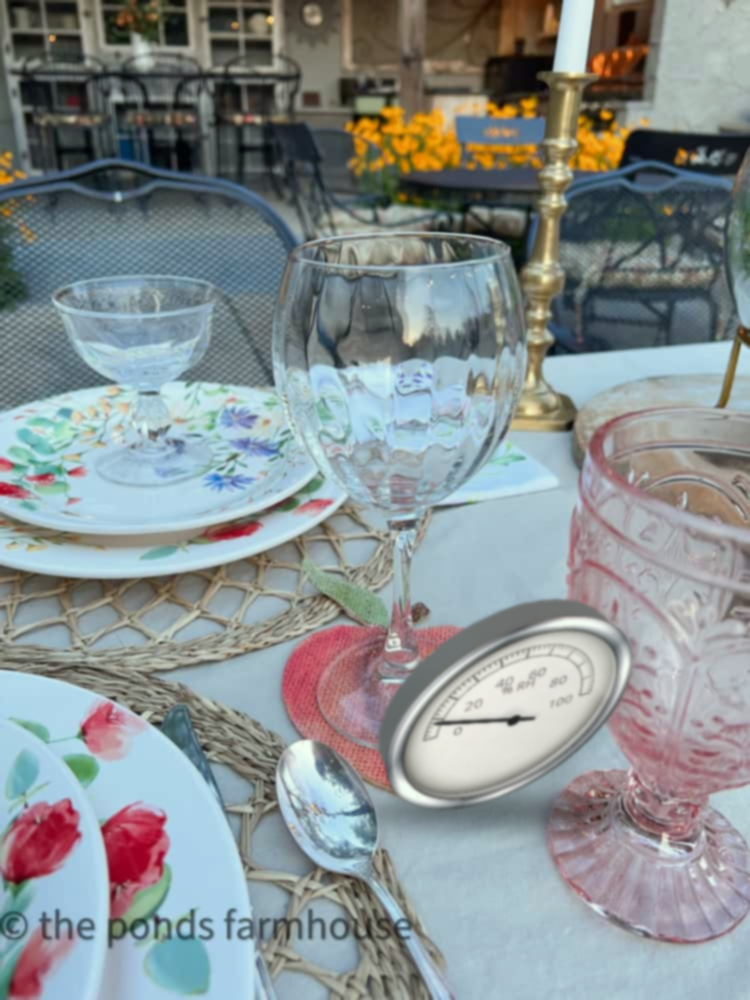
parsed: 10 %
